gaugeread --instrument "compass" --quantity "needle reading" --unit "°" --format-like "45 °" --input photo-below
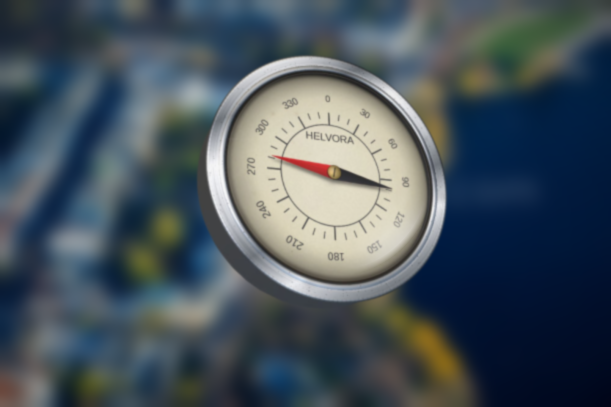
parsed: 280 °
